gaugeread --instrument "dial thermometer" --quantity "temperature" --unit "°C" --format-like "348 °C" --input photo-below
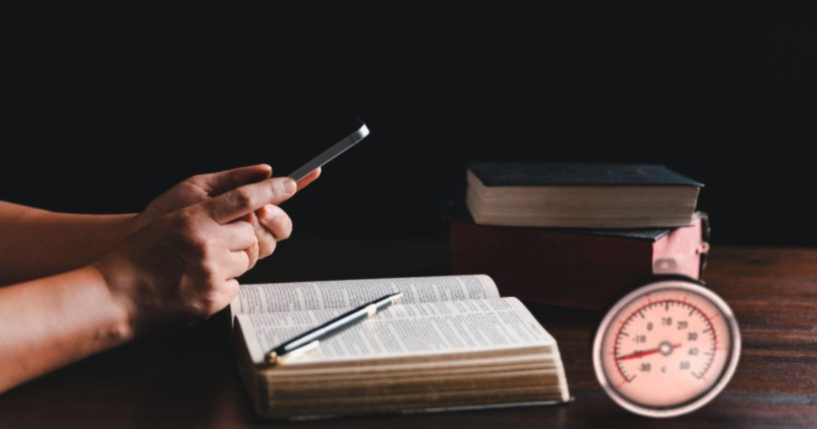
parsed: -20 °C
